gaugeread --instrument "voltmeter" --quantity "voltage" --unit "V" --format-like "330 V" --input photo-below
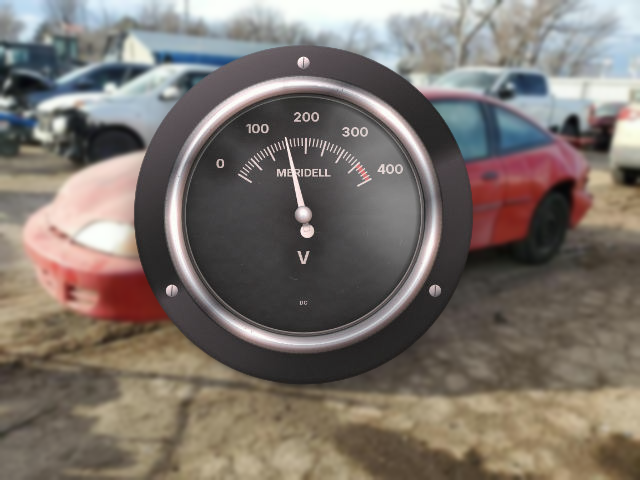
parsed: 150 V
